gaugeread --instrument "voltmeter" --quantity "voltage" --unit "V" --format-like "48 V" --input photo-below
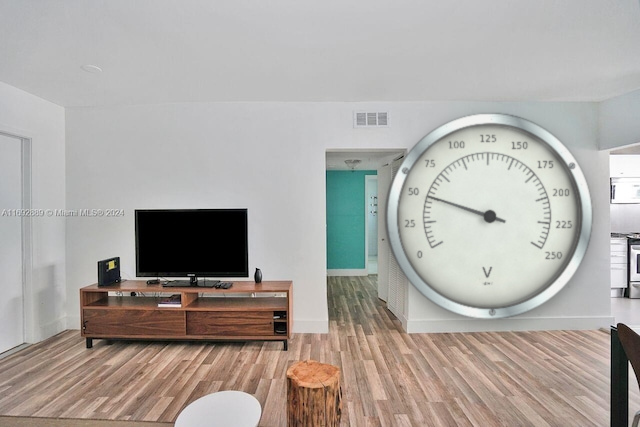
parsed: 50 V
